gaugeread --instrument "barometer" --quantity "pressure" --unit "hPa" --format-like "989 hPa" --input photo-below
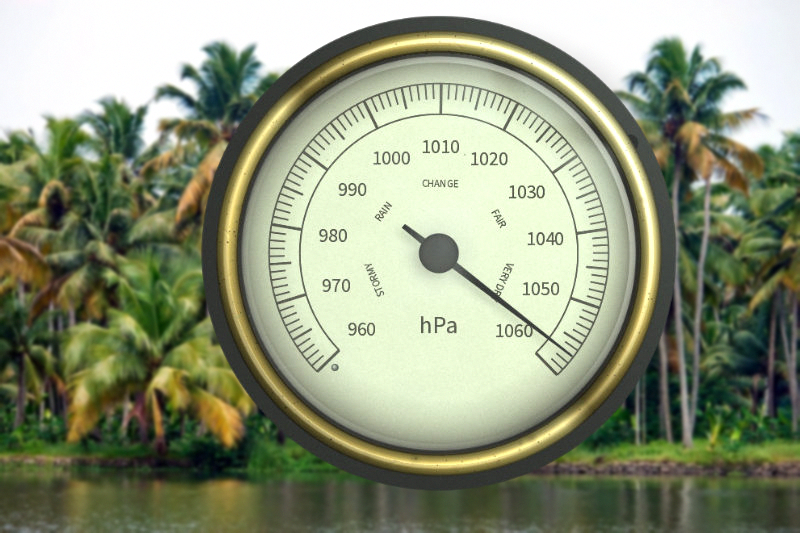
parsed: 1057 hPa
